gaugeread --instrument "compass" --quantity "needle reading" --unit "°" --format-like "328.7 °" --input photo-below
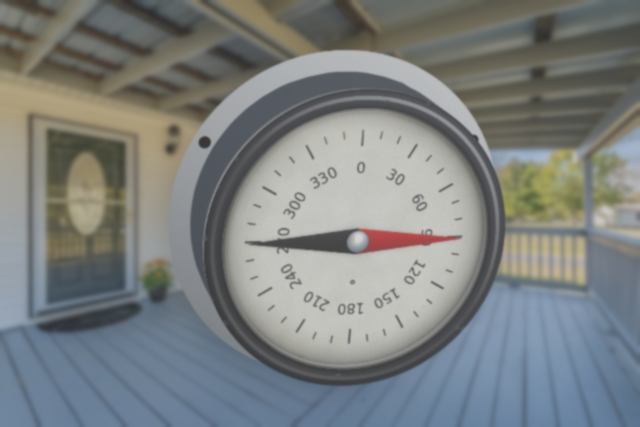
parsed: 90 °
